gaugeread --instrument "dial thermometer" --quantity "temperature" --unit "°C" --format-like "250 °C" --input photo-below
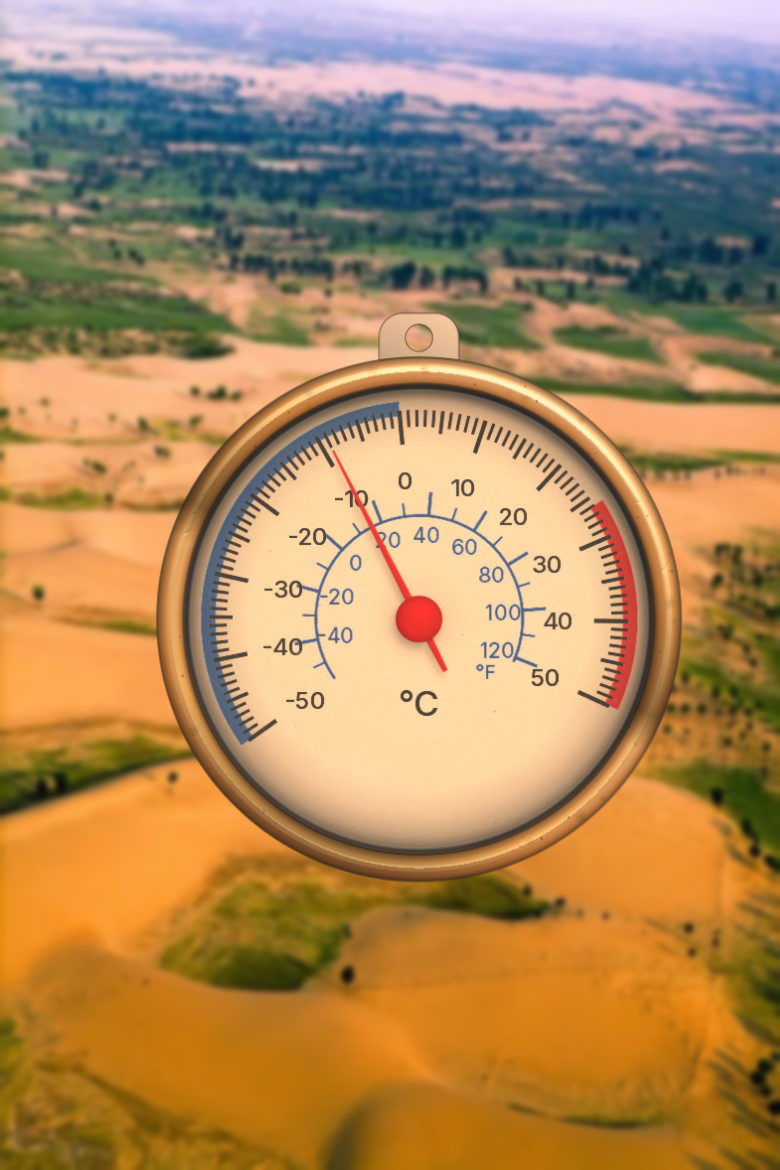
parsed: -9 °C
